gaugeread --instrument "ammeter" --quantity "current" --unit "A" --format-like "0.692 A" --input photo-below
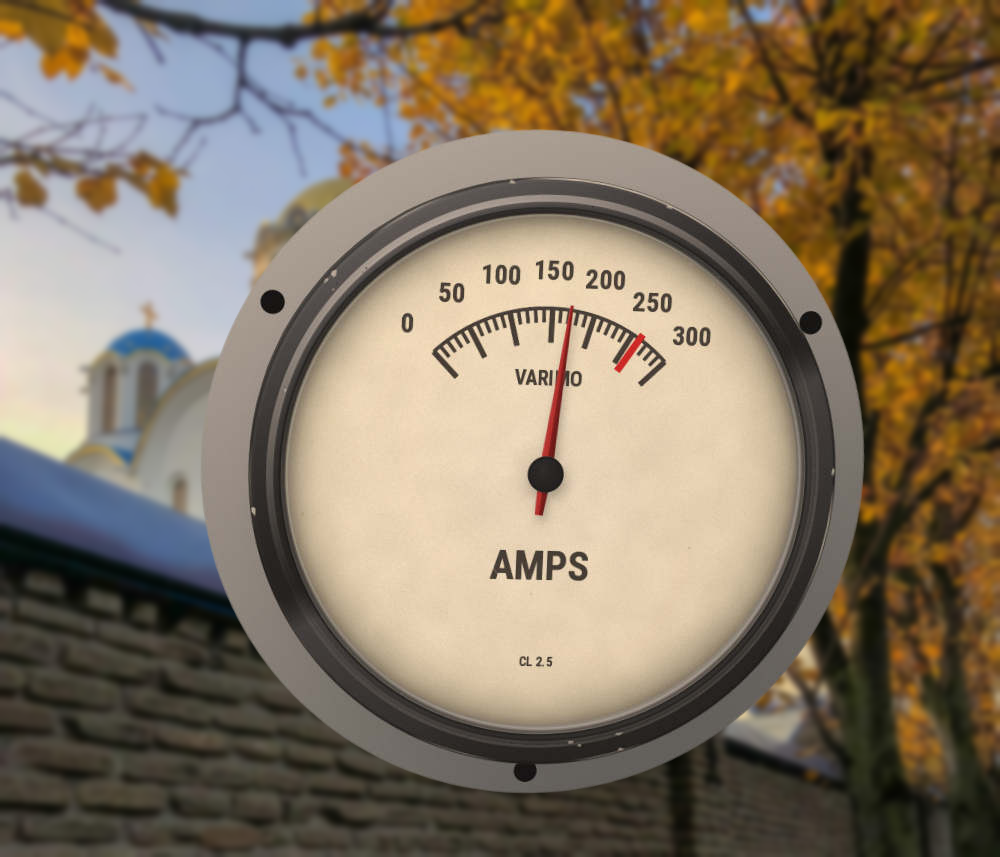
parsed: 170 A
